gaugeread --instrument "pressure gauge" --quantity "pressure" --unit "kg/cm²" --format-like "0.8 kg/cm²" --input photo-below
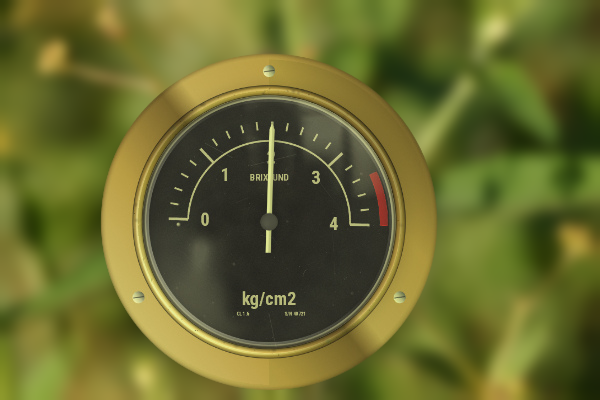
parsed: 2 kg/cm²
